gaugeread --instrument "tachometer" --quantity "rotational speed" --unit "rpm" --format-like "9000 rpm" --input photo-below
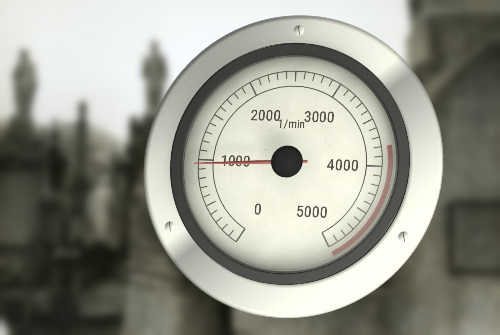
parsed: 950 rpm
